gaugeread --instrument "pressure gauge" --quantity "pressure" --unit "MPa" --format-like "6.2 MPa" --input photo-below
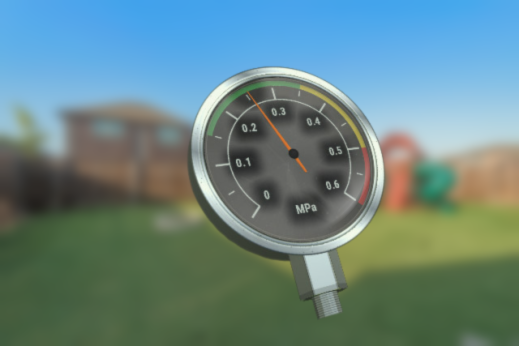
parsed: 0.25 MPa
